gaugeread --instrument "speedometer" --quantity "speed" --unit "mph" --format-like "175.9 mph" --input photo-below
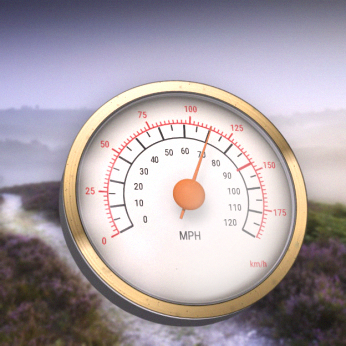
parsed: 70 mph
